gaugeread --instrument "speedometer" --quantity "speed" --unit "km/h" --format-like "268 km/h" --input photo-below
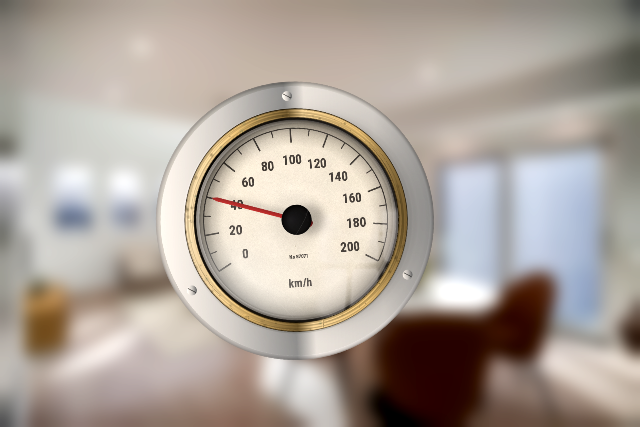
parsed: 40 km/h
